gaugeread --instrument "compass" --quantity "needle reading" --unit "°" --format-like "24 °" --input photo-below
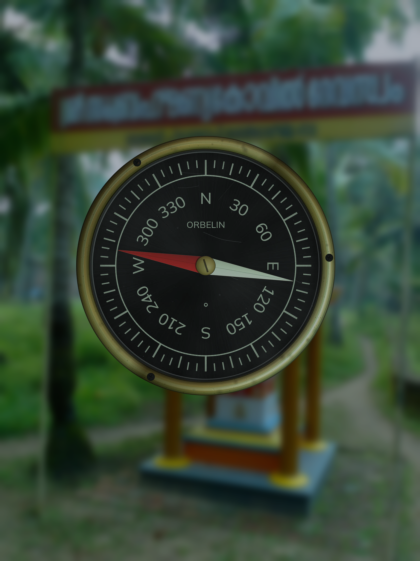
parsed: 280 °
